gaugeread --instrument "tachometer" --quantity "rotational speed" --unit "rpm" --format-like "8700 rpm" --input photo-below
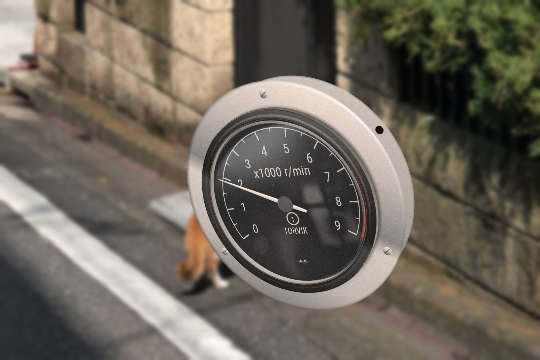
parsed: 2000 rpm
